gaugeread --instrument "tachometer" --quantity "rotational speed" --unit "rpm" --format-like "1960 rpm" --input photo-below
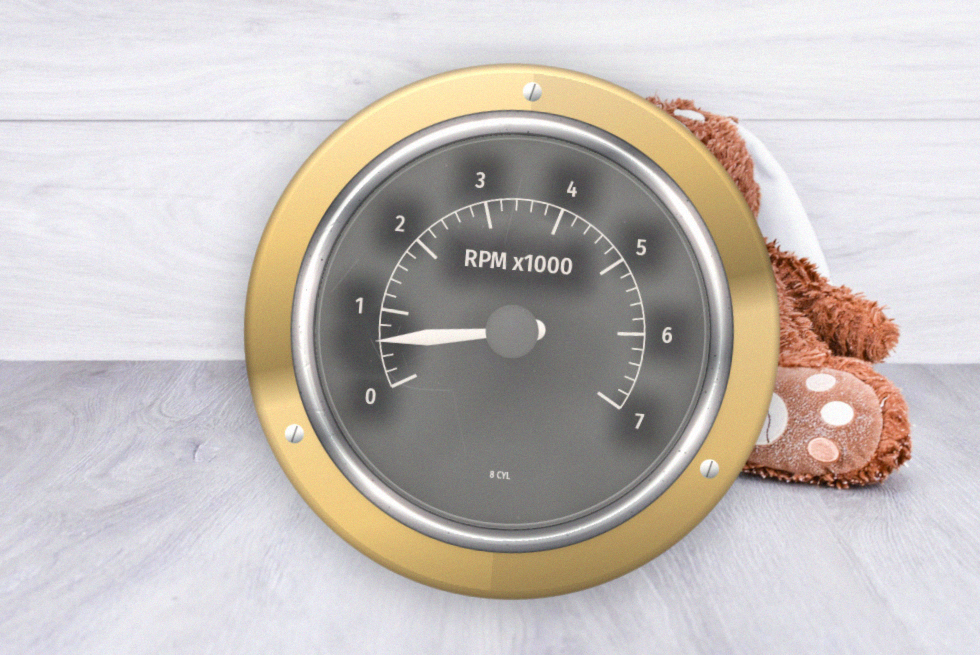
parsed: 600 rpm
